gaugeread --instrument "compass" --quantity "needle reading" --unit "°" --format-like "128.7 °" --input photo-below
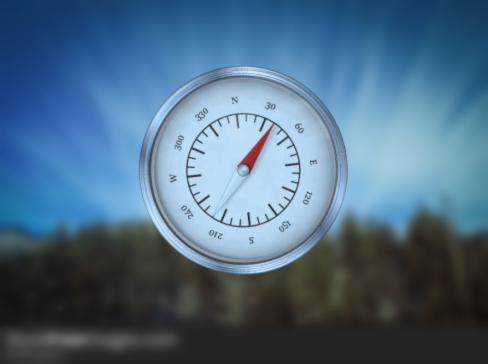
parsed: 40 °
